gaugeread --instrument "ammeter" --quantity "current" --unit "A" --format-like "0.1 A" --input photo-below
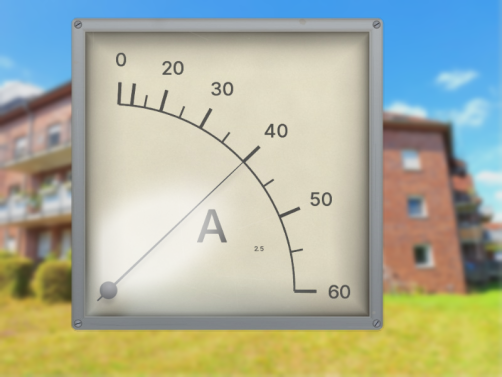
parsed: 40 A
